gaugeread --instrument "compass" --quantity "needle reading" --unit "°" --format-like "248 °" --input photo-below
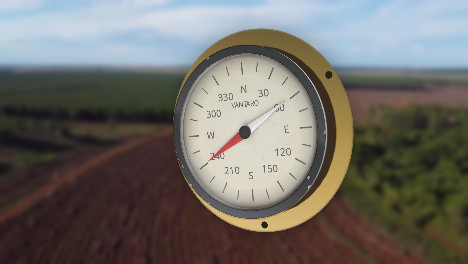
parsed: 240 °
